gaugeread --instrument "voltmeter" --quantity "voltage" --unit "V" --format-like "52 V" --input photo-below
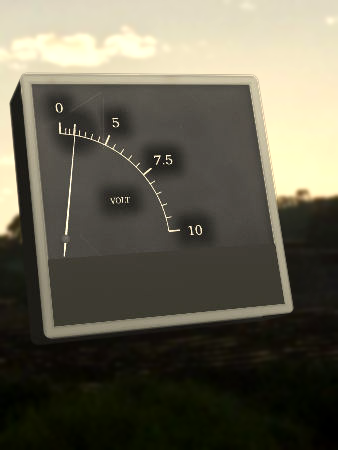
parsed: 2.5 V
